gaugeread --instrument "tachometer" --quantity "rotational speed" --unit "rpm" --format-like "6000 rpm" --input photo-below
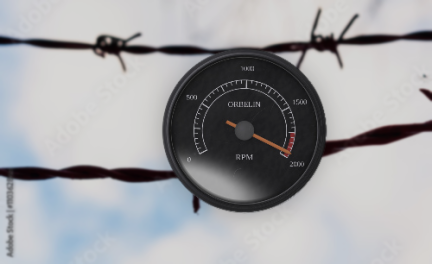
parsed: 1950 rpm
